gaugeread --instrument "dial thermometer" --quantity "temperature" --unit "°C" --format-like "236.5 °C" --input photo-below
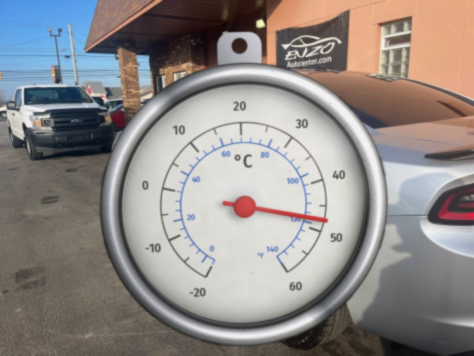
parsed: 47.5 °C
